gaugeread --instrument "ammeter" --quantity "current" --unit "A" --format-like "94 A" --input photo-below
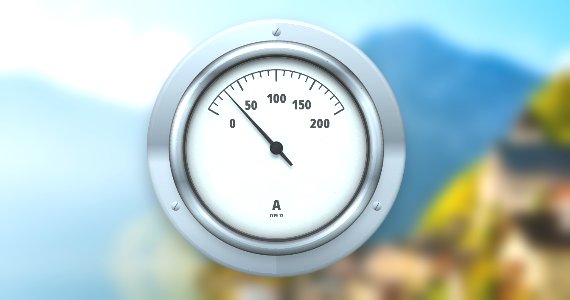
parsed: 30 A
